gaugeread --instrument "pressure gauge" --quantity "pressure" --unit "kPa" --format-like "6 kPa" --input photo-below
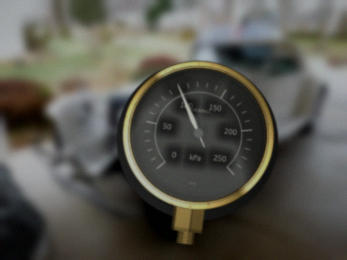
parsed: 100 kPa
